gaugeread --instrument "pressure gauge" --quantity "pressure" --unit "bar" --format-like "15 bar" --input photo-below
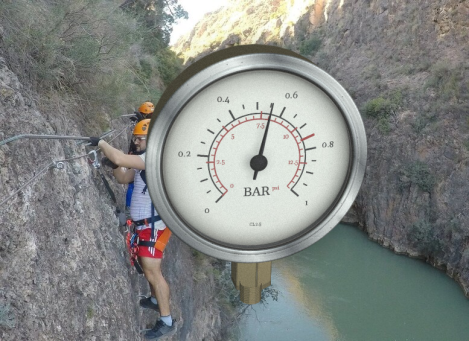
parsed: 0.55 bar
